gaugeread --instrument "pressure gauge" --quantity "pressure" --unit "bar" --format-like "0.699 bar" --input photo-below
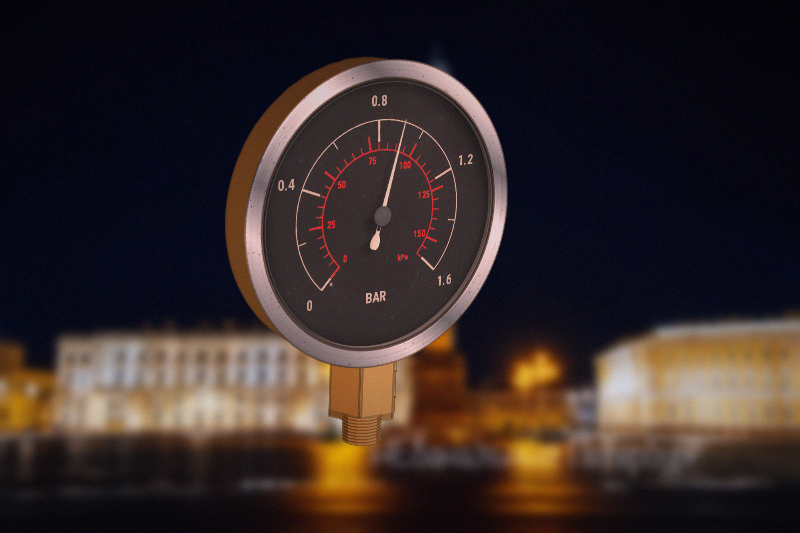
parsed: 0.9 bar
